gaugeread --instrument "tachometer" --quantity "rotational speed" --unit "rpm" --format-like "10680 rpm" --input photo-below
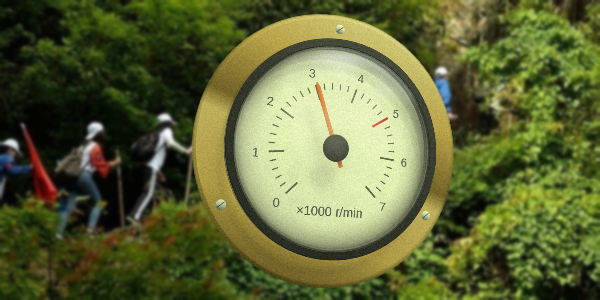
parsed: 3000 rpm
